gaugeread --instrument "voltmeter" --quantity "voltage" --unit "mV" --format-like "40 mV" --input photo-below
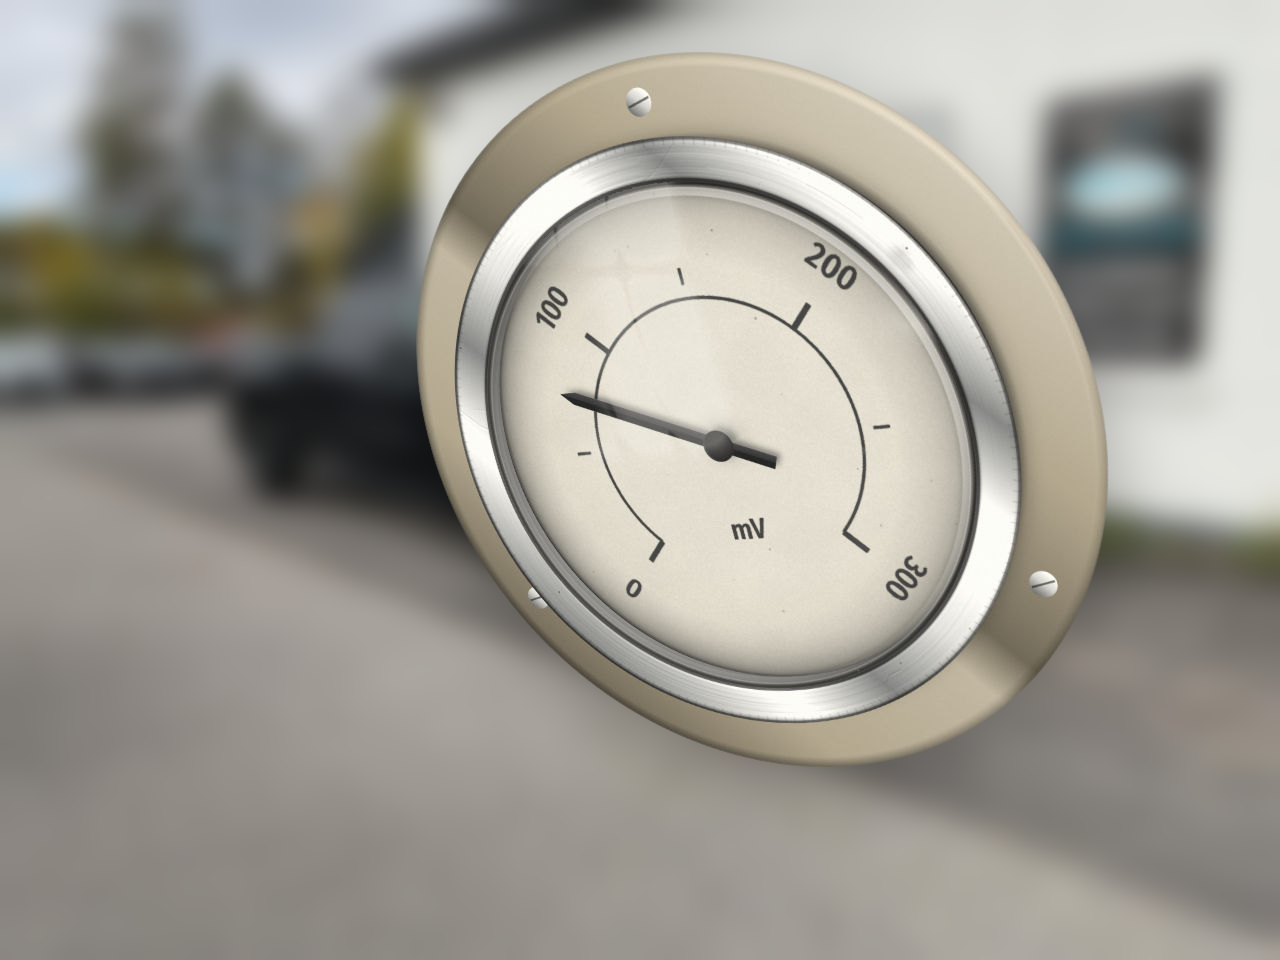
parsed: 75 mV
